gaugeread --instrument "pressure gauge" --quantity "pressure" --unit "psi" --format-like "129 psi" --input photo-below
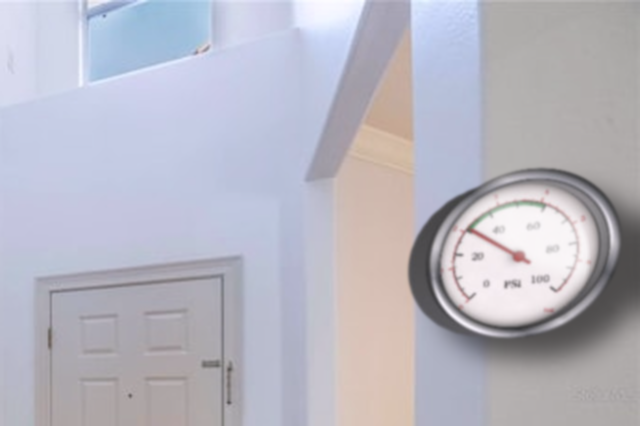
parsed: 30 psi
